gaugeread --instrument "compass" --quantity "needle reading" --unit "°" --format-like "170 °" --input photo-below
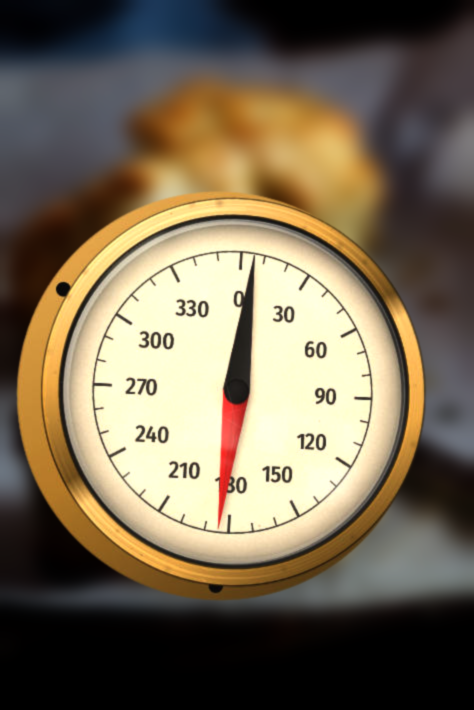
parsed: 185 °
